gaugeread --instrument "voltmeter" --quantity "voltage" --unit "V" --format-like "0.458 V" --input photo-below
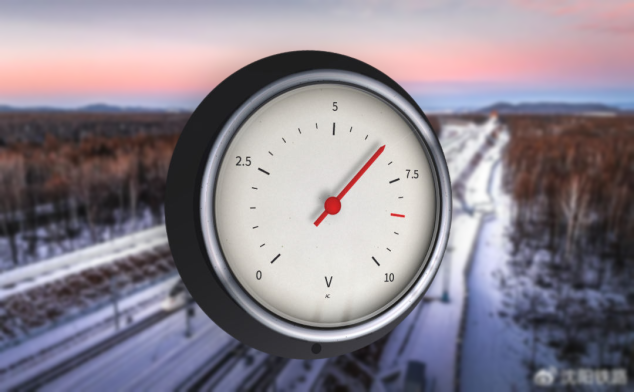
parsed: 6.5 V
